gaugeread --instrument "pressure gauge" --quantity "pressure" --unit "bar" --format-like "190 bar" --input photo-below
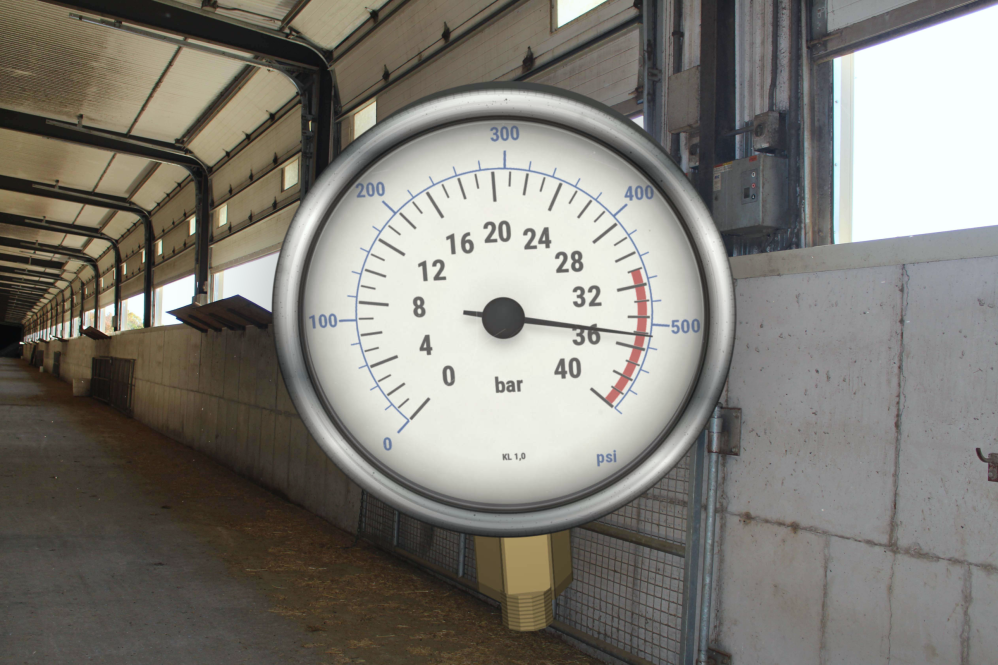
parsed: 35 bar
